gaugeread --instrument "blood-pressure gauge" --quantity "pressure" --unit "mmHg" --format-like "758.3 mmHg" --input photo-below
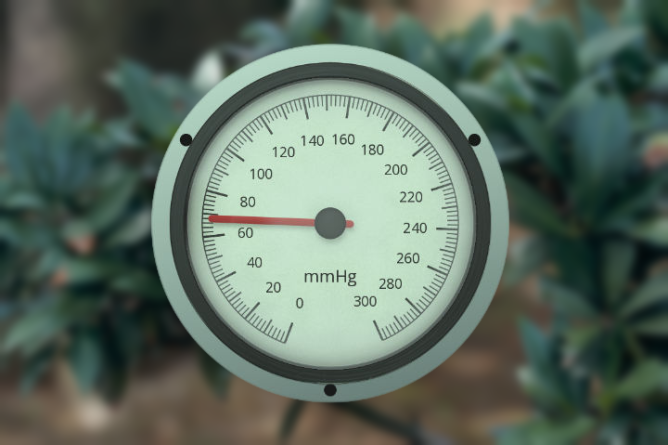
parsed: 68 mmHg
